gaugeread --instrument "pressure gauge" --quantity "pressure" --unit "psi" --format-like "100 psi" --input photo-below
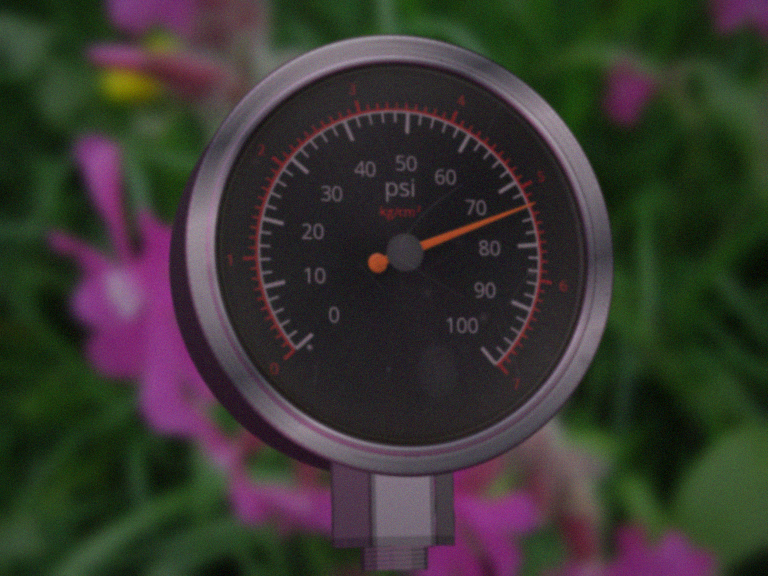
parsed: 74 psi
